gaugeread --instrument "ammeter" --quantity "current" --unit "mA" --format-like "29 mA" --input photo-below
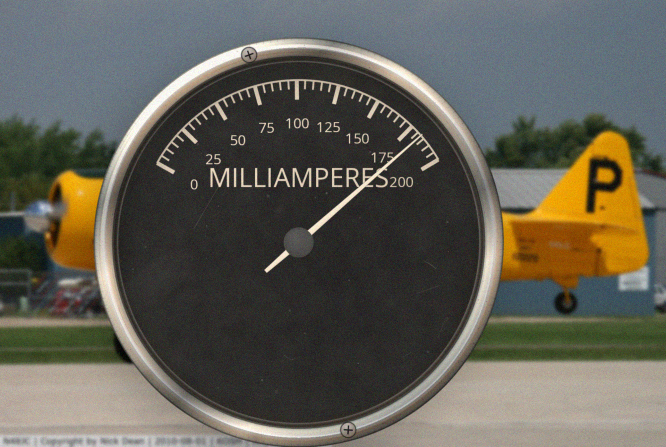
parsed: 182.5 mA
